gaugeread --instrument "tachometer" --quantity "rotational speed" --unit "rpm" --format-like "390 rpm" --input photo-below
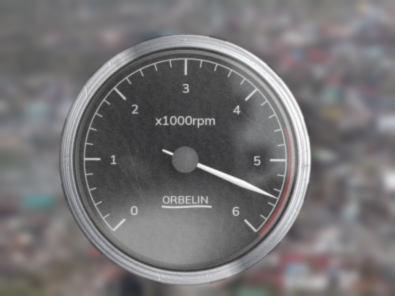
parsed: 5500 rpm
